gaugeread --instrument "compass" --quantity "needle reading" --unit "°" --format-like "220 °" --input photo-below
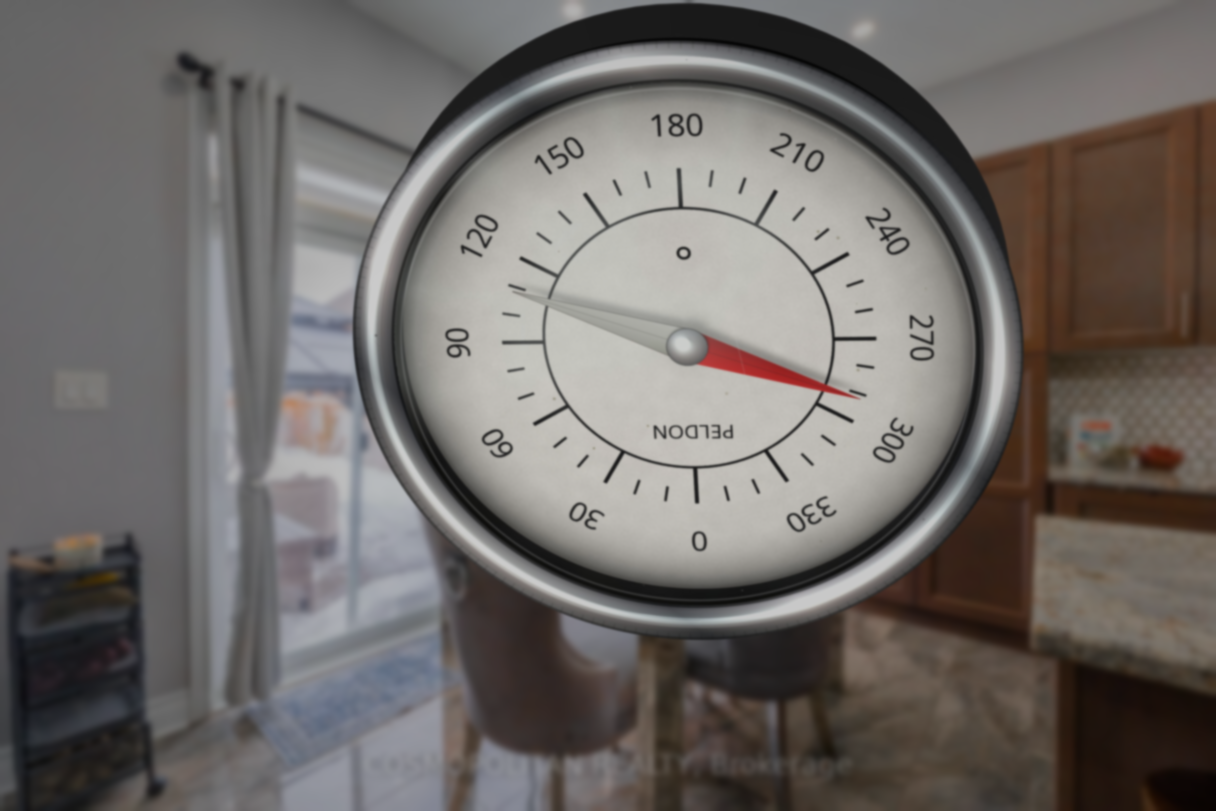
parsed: 290 °
